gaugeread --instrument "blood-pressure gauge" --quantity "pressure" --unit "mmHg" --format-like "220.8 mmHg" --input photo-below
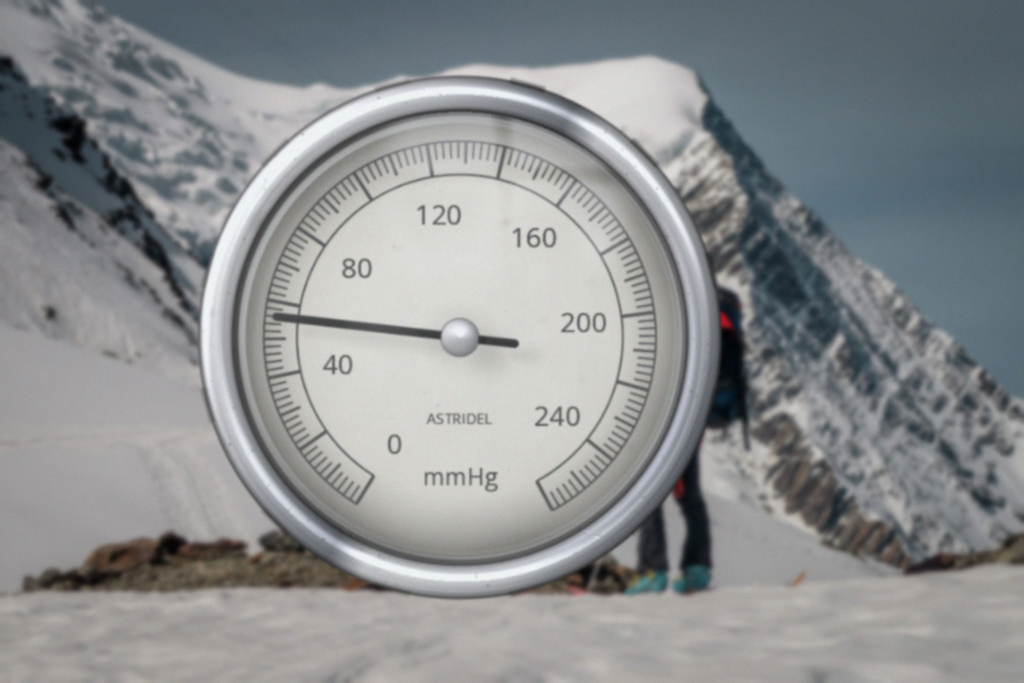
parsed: 56 mmHg
